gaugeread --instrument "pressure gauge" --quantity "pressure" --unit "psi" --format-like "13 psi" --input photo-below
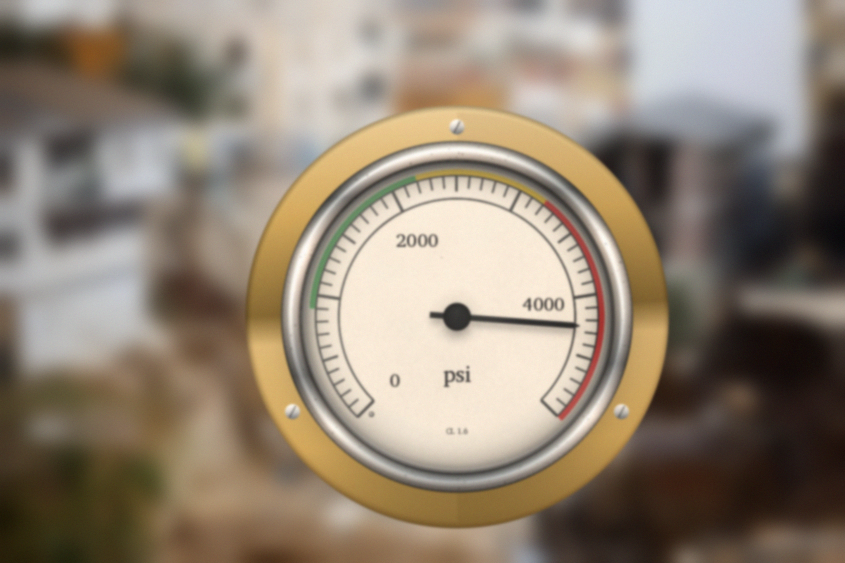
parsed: 4250 psi
